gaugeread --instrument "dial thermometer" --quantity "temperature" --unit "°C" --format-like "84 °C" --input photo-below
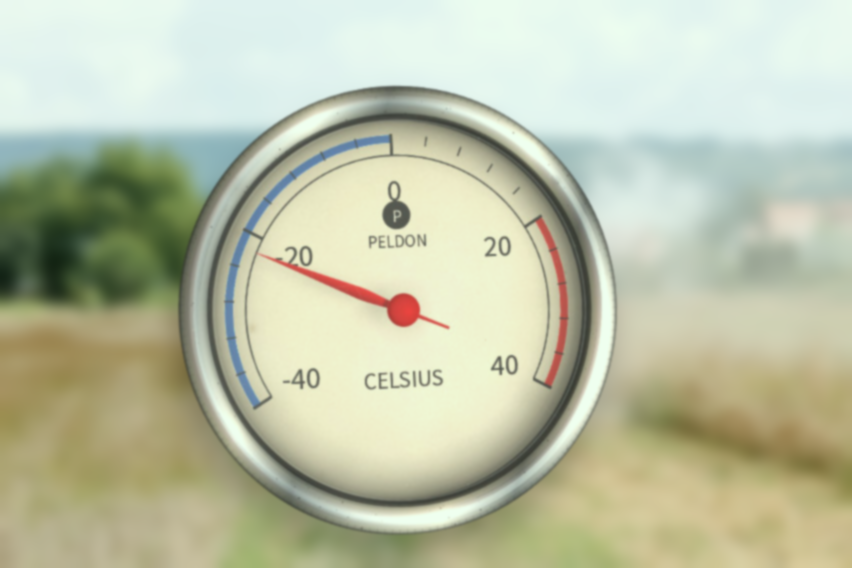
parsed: -22 °C
